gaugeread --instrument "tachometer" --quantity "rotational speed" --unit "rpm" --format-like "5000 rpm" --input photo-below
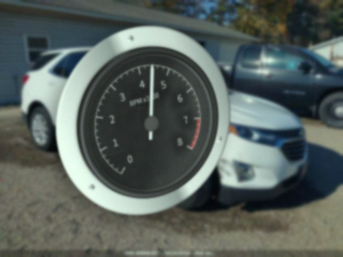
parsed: 4400 rpm
